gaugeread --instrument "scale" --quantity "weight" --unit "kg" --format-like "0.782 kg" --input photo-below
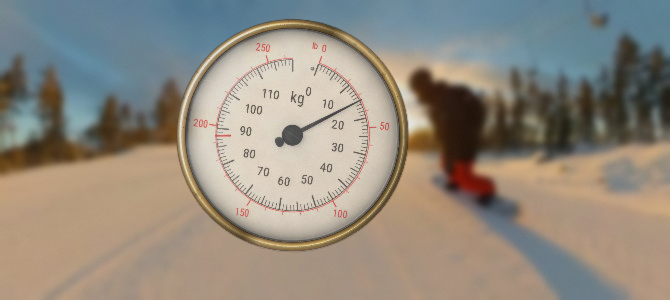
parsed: 15 kg
